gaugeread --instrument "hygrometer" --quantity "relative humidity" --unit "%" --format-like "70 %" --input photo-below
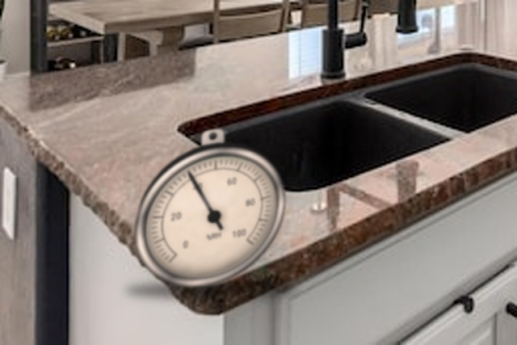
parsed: 40 %
